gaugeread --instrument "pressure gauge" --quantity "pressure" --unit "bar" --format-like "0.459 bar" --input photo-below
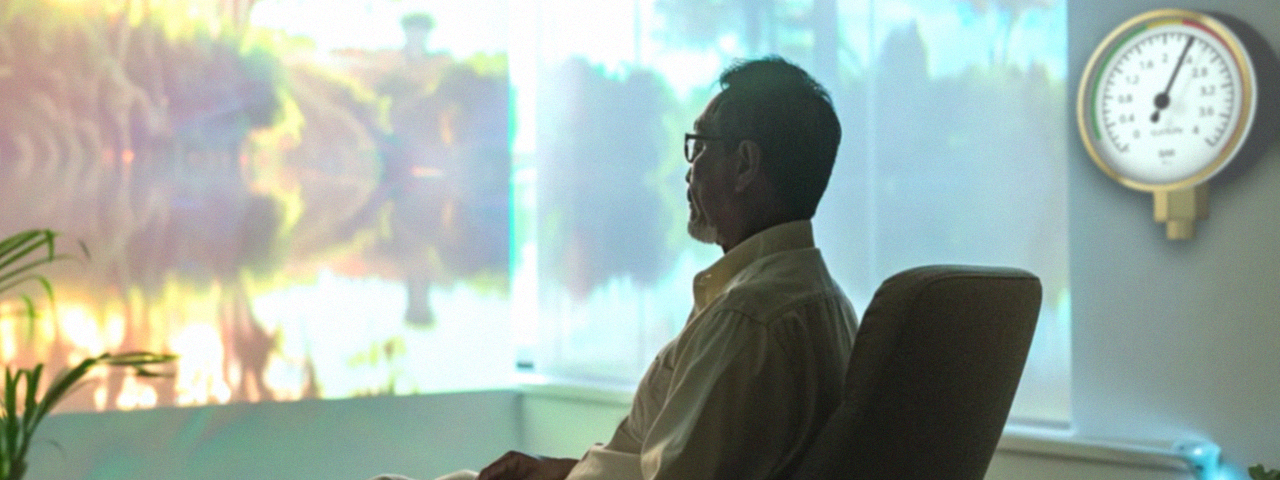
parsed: 2.4 bar
